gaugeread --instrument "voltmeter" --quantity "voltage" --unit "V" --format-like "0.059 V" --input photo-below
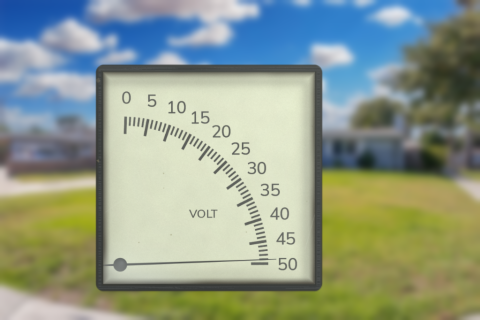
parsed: 49 V
